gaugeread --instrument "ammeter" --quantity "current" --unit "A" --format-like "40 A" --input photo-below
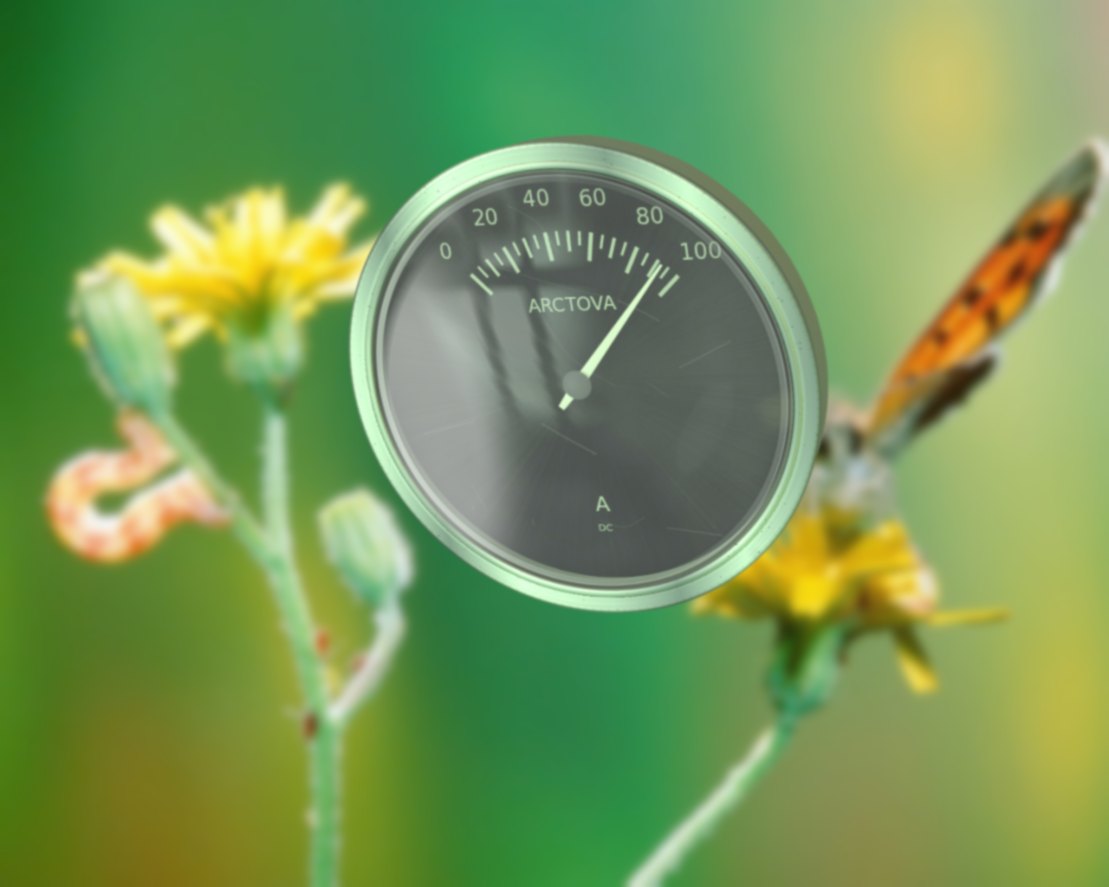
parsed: 92.5 A
